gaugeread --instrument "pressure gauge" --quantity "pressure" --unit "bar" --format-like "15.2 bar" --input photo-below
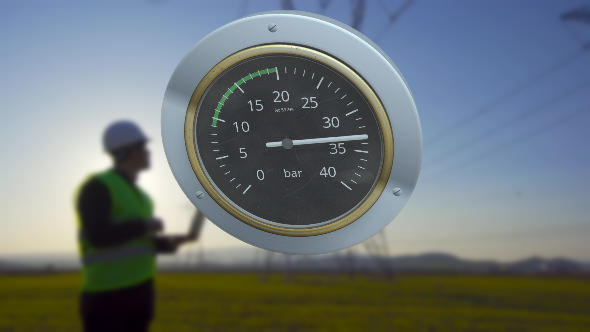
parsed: 33 bar
